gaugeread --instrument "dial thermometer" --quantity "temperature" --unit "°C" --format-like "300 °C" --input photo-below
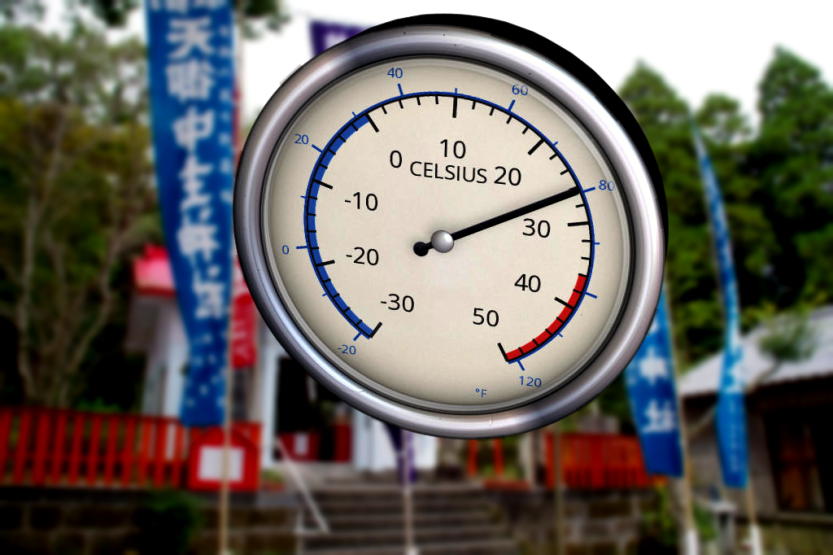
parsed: 26 °C
